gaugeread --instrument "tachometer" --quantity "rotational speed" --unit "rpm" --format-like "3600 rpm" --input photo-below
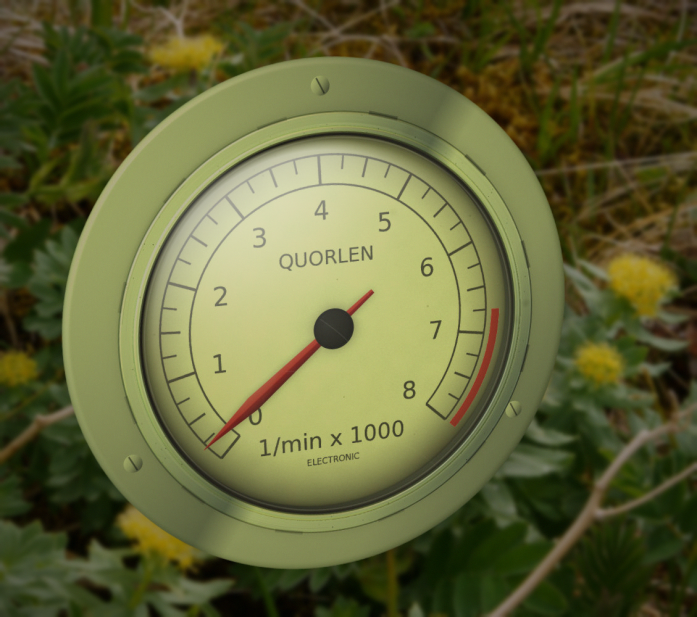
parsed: 250 rpm
